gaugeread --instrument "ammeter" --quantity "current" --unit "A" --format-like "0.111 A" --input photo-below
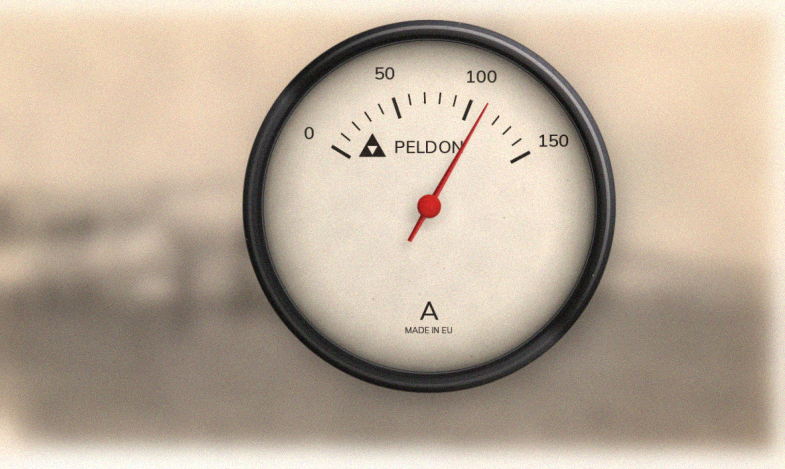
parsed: 110 A
